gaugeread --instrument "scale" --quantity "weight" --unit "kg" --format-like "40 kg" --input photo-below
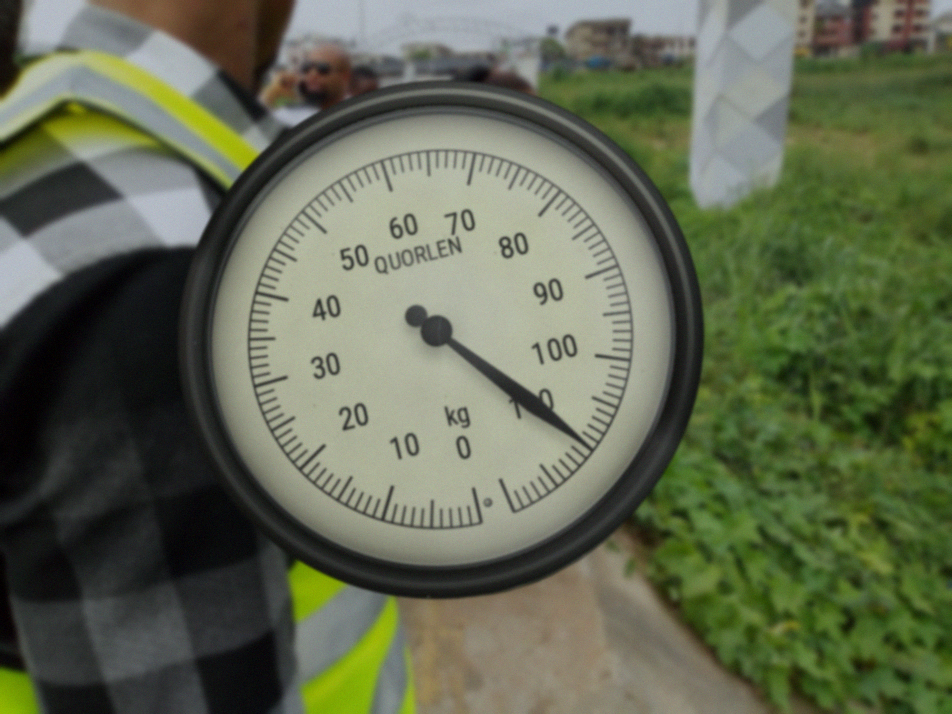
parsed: 110 kg
